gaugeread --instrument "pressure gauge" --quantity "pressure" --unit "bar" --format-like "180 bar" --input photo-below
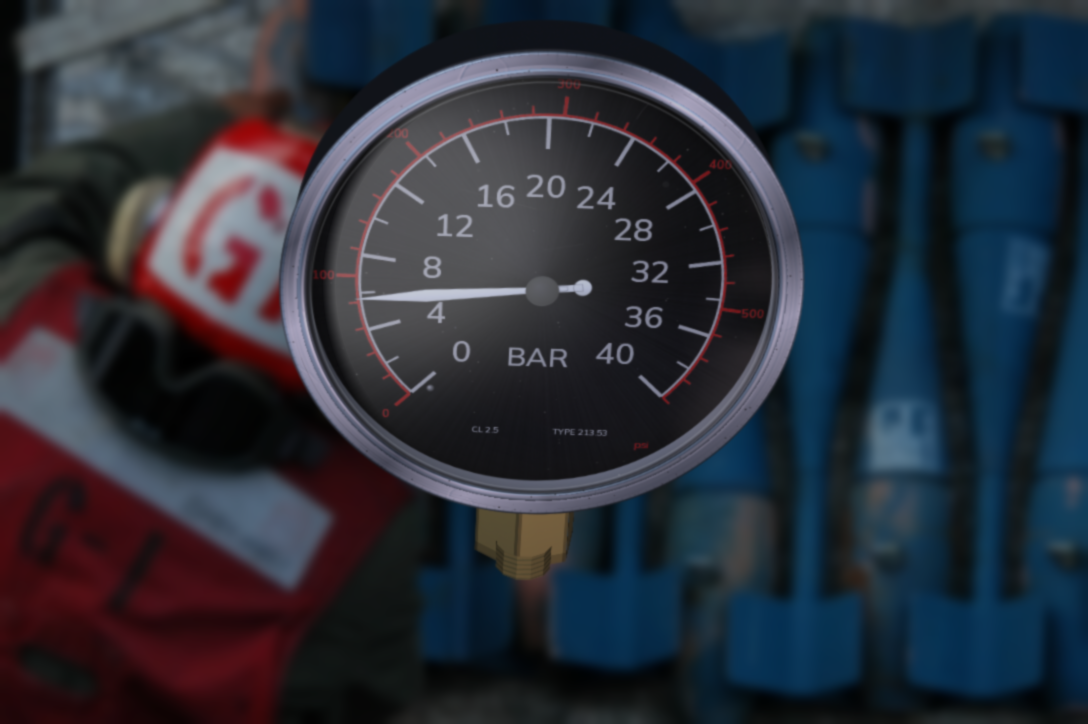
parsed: 6 bar
